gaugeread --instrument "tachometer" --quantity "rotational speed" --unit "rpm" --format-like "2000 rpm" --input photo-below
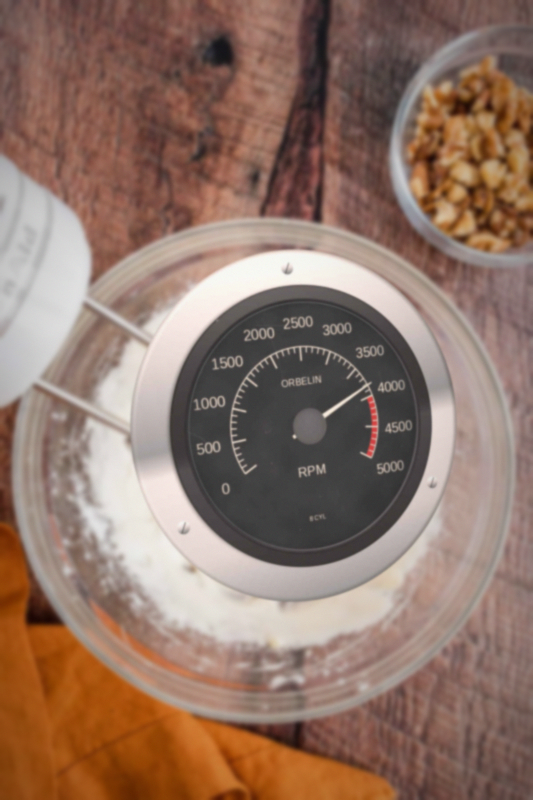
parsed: 3800 rpm
